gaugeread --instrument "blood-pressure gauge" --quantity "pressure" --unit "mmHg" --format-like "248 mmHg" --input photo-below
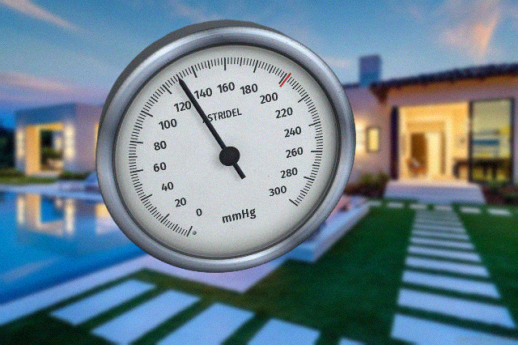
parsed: 130 mmHg
